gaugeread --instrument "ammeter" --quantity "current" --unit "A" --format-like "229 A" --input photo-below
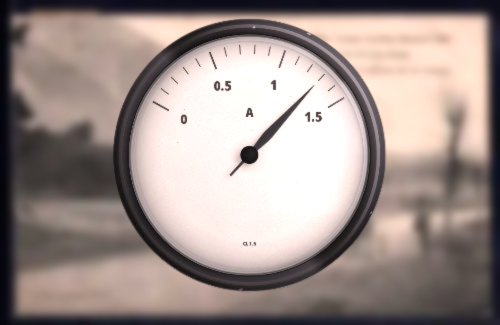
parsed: 1.3 A
